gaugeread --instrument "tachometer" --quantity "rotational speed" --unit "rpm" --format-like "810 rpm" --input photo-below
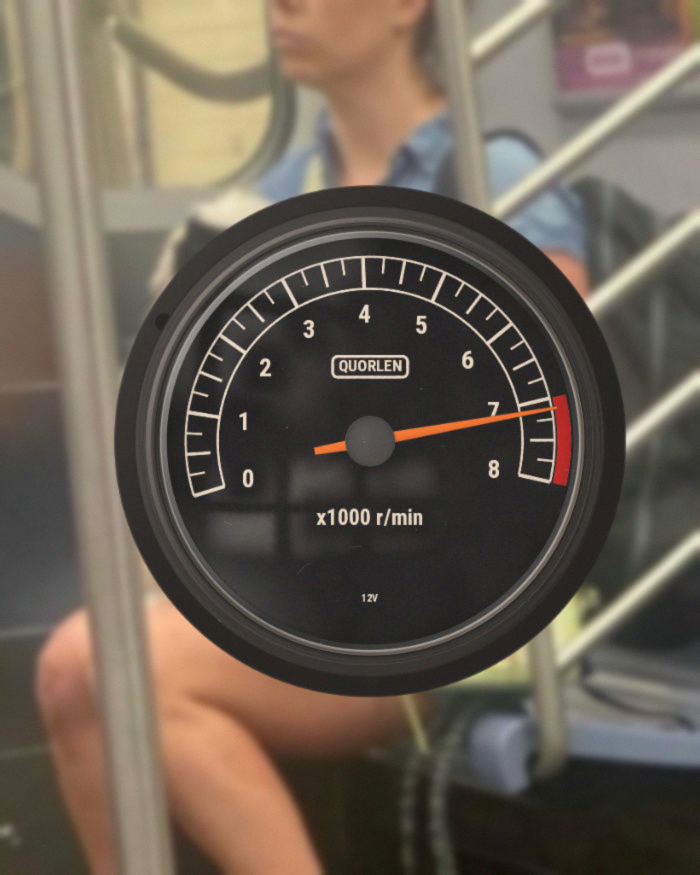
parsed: 7125 rpm
